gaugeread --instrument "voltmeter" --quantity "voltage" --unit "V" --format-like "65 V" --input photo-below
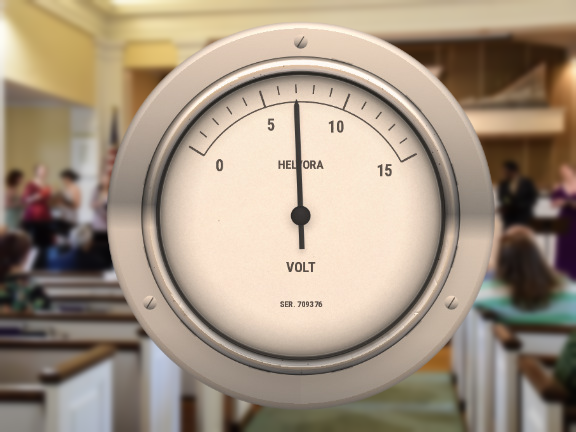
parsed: 7 V
